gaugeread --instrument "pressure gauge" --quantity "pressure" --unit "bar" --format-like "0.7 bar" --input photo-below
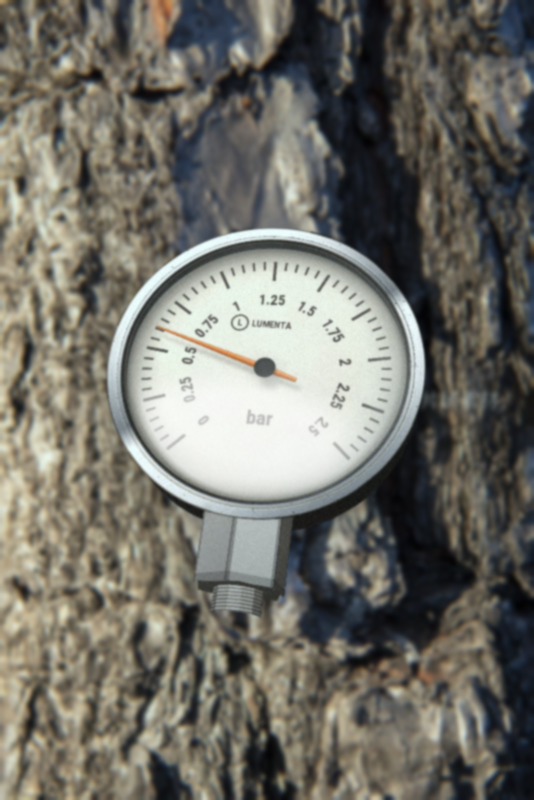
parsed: 0.6 bar
